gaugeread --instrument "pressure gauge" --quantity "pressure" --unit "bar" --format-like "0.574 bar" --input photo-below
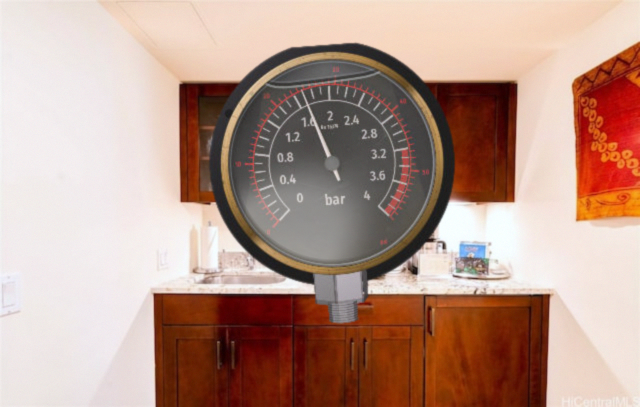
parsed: 1.7 bar
